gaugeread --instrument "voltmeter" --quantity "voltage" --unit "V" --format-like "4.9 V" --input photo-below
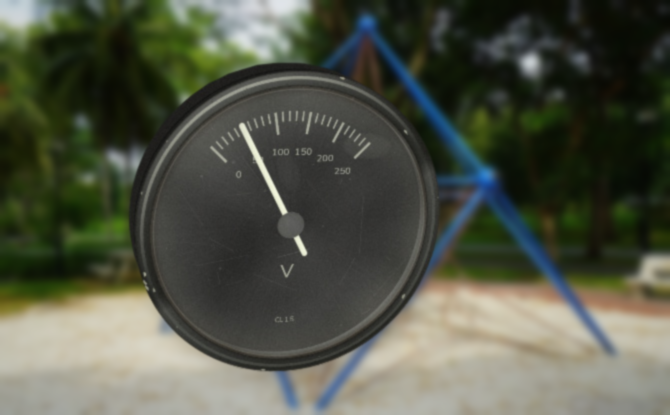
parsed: 50 V
